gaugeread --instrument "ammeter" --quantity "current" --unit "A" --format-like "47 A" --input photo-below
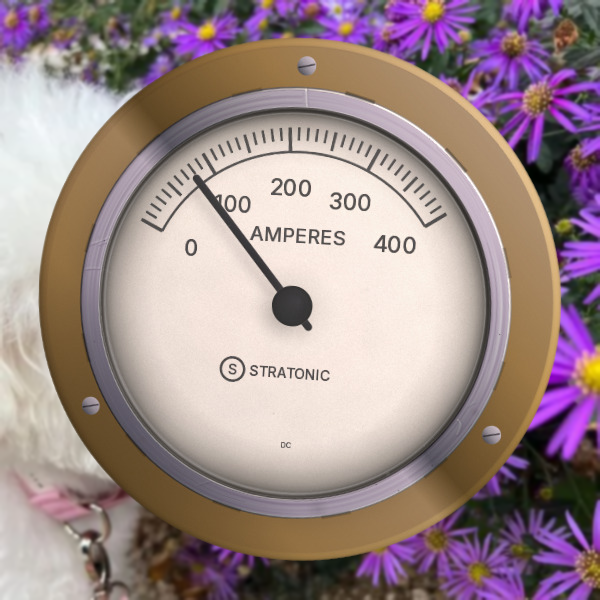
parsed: 80 A
